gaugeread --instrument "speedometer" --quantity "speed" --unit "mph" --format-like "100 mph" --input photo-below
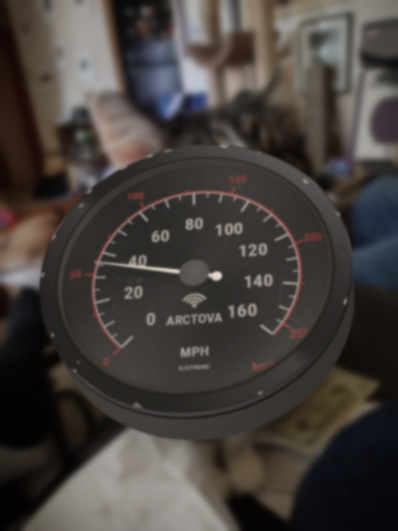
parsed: 35 mph
